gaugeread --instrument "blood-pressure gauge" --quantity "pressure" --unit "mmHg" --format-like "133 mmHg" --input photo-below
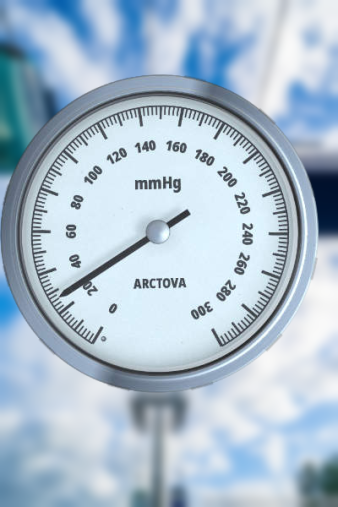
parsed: 26 mmHg
